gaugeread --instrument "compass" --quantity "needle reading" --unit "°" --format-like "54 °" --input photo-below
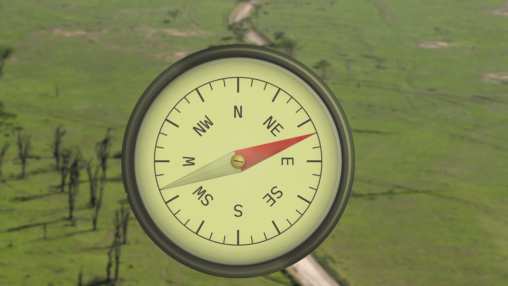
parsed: 70 °
